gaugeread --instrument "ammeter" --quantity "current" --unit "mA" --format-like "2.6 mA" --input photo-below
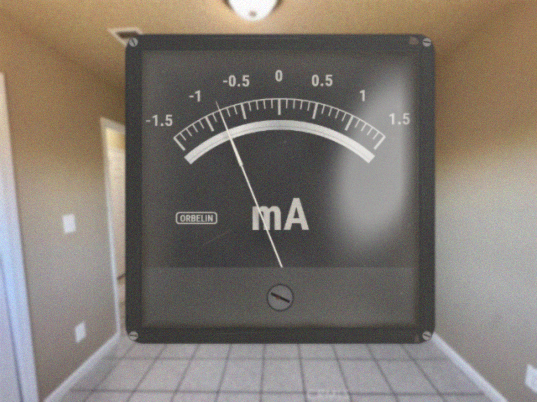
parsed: -0.8 mA
